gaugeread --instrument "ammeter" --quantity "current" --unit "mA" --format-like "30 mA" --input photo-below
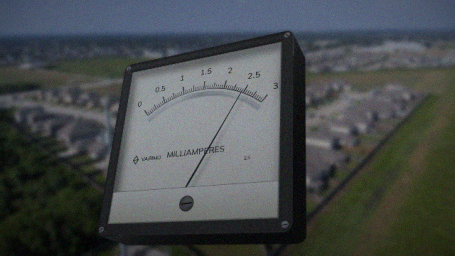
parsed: 2.5 mA
